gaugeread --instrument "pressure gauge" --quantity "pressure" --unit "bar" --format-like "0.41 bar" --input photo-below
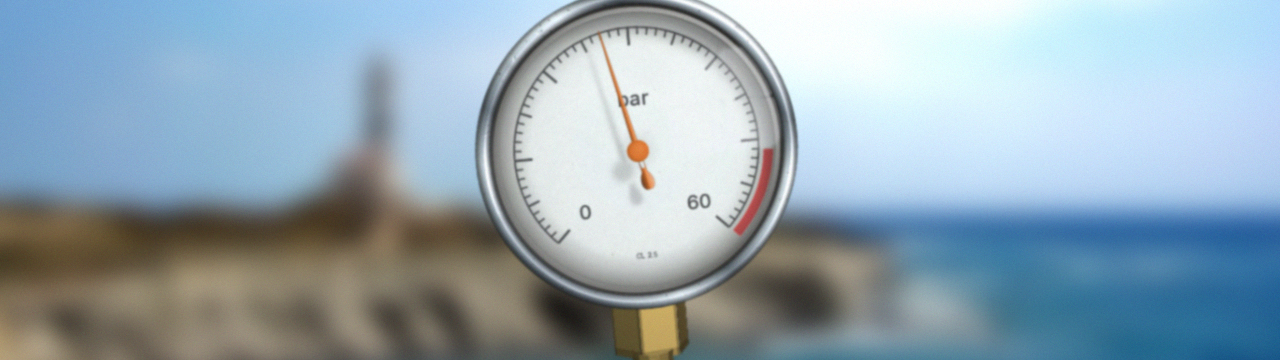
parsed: 27 bar
